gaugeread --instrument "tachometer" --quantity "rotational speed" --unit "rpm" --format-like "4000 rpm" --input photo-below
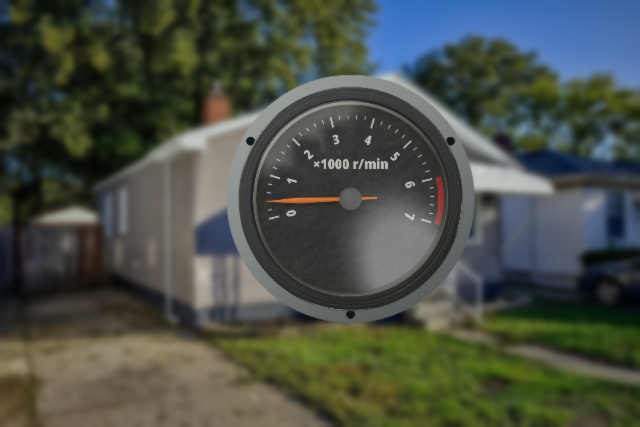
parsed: 400 rpm
